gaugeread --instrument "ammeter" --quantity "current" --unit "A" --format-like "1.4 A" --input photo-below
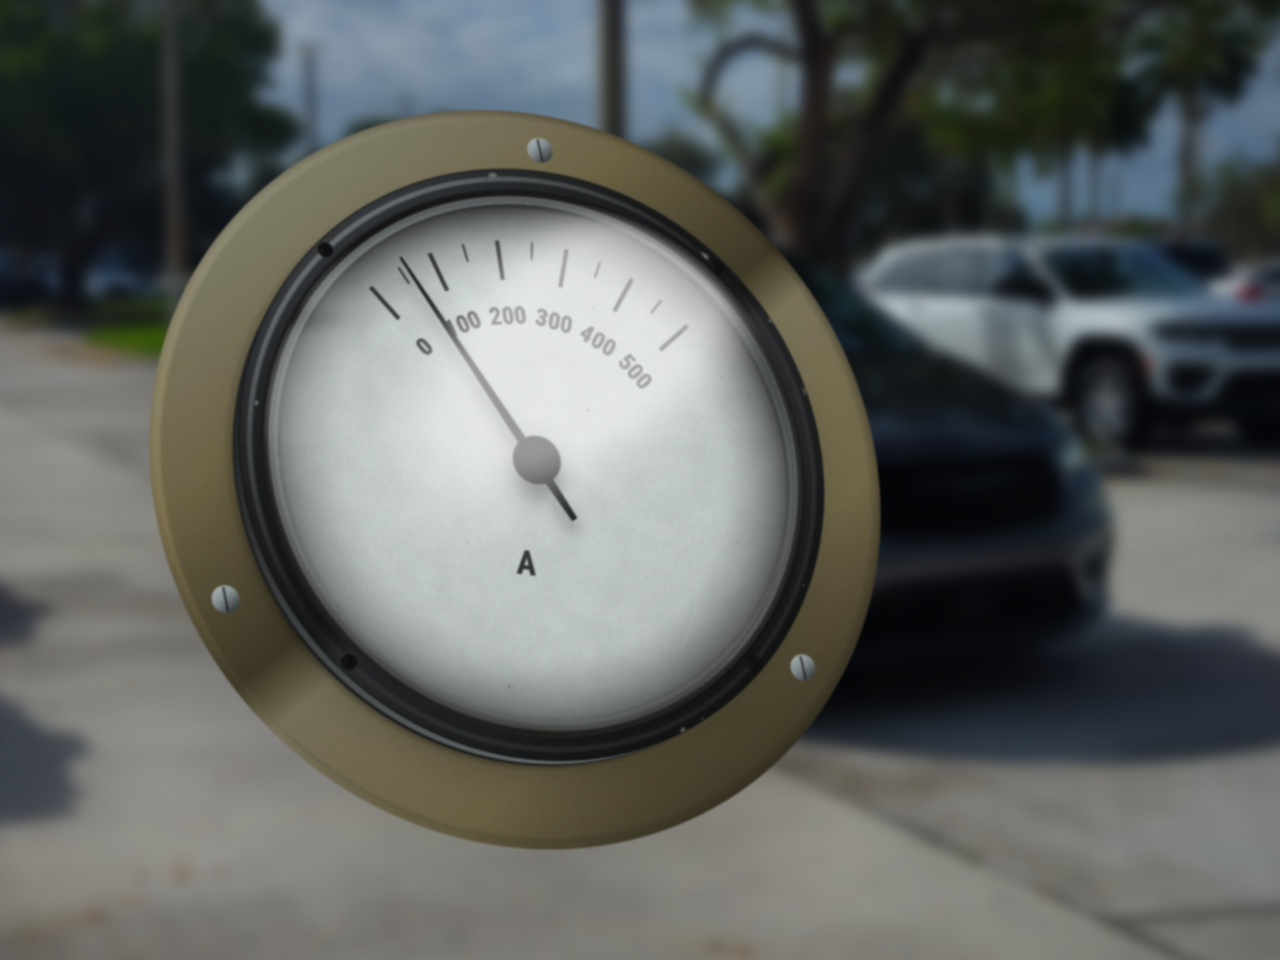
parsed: 50 A
